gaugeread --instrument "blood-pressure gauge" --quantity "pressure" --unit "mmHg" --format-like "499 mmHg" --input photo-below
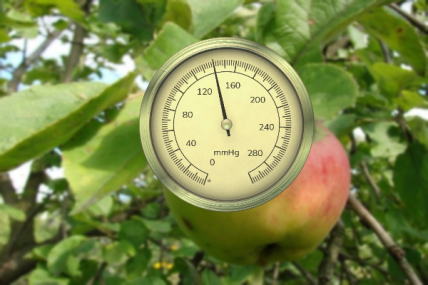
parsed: 140 mmHg
